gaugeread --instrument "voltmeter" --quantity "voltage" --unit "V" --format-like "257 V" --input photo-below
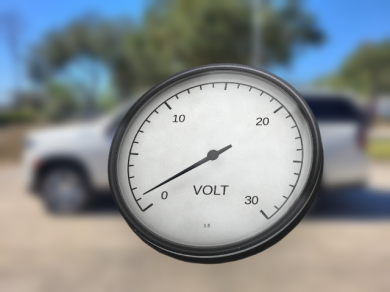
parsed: 1 V
